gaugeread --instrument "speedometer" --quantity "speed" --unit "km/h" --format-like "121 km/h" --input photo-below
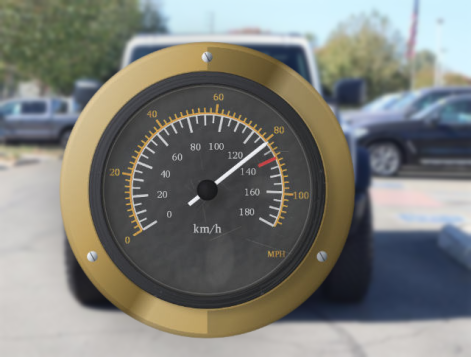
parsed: 130 km/h
